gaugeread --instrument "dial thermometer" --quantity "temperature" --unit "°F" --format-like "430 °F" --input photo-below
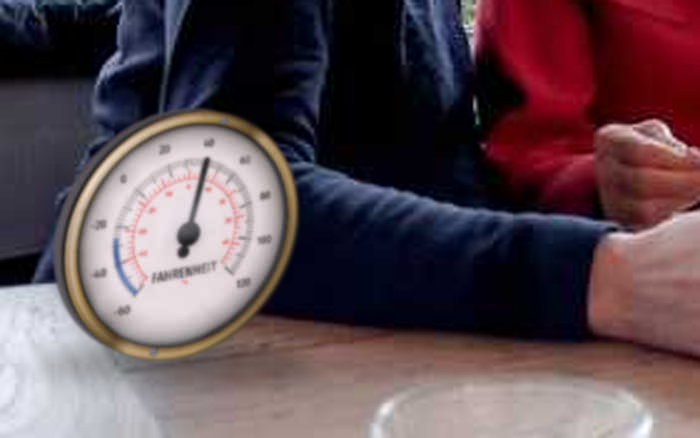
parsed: 40 °F
